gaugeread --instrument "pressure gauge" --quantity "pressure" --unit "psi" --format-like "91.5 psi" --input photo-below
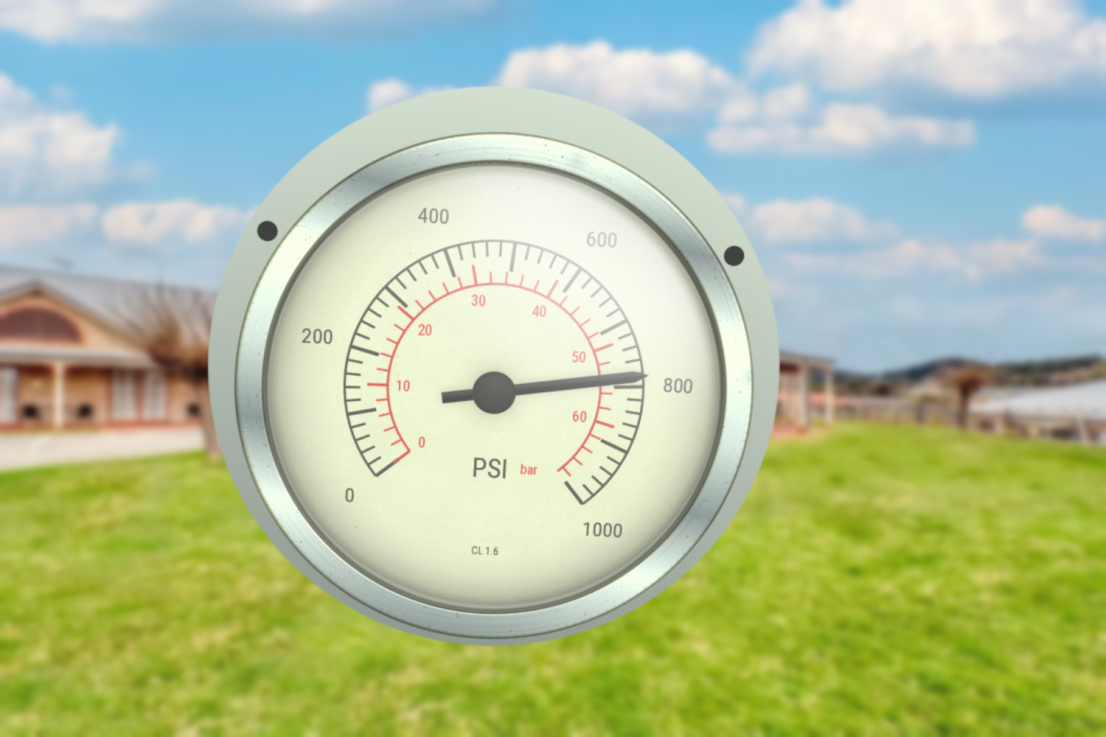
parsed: 780 psi
